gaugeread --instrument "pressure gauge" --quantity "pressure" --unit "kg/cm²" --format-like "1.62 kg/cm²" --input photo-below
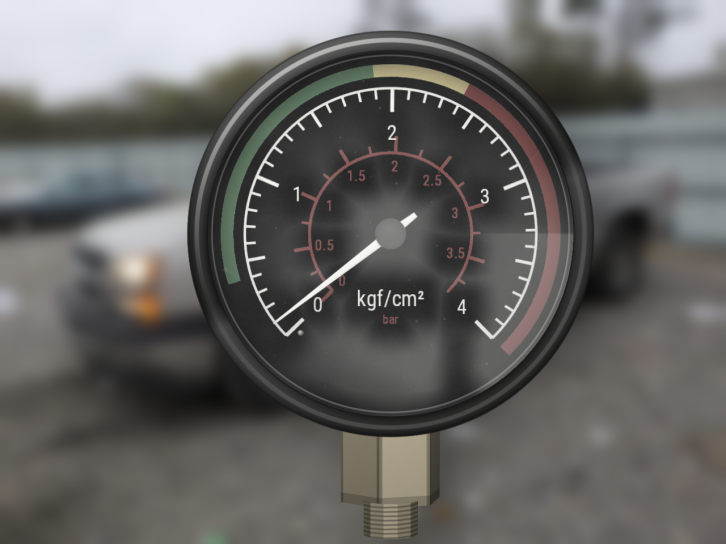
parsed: 0.1 kg/cm²
